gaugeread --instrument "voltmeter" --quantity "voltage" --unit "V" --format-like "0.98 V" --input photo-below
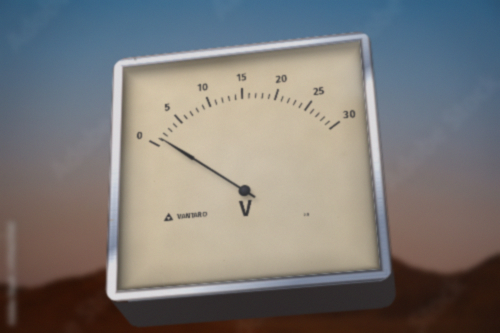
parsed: 1 V
